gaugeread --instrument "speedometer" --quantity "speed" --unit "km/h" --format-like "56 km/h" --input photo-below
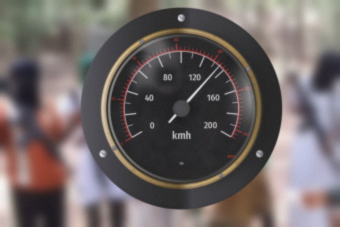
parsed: 135 km/h
